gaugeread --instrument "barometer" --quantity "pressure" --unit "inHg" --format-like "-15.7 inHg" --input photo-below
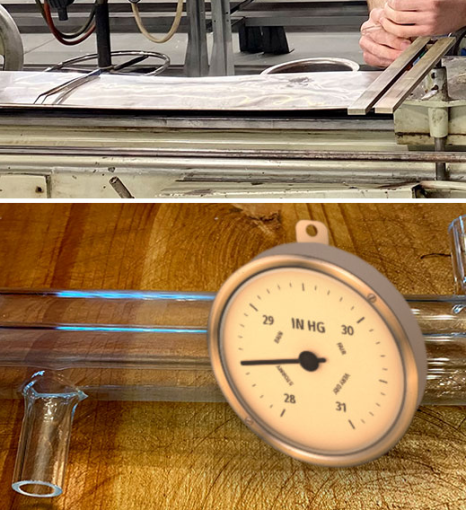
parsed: 28.5 inHg
